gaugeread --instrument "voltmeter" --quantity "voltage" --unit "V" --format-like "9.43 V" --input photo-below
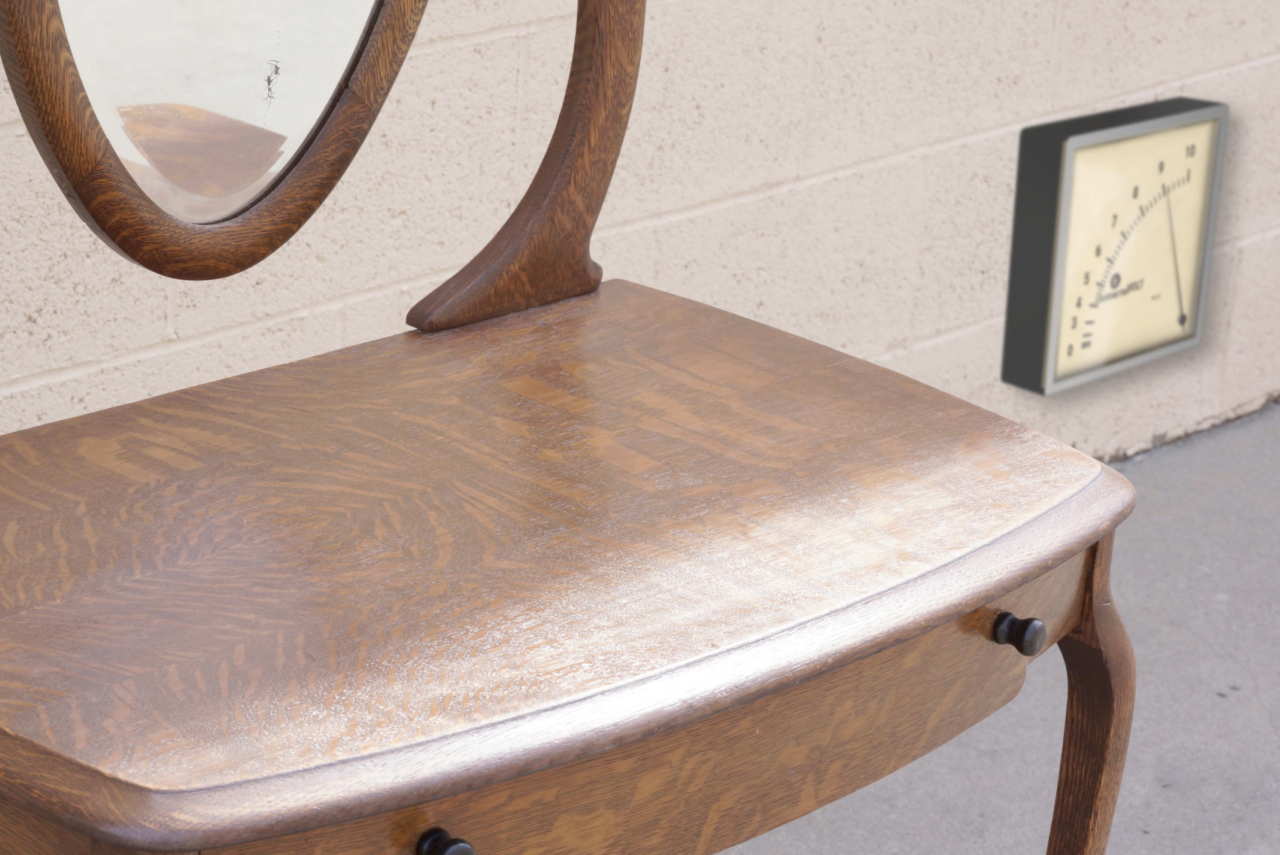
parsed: 9 V
